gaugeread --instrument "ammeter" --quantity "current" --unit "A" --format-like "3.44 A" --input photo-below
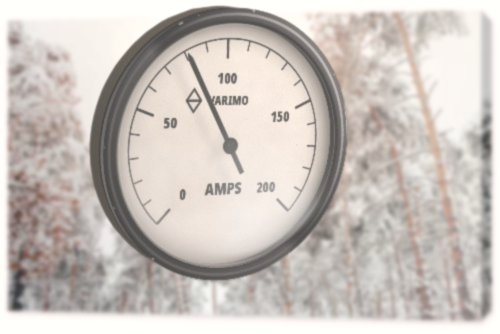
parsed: 80 A
